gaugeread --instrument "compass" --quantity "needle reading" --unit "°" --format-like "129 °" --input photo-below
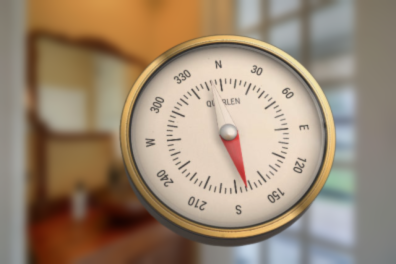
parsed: 170 °
